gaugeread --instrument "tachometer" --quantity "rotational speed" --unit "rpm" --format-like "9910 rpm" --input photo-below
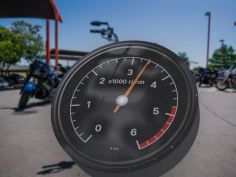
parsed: 3400 rpm
